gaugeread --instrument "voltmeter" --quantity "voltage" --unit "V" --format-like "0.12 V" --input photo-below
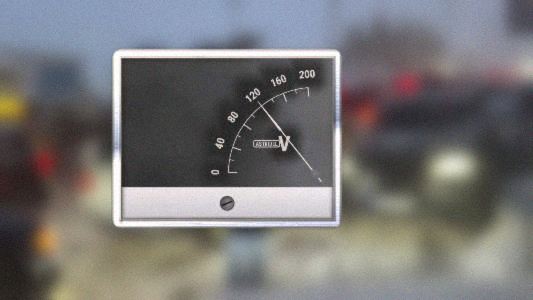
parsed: 120 V
